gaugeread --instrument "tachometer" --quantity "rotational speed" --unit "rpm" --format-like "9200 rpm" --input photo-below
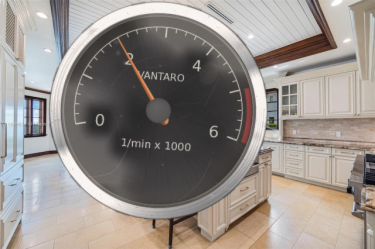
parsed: 2000 rpm
